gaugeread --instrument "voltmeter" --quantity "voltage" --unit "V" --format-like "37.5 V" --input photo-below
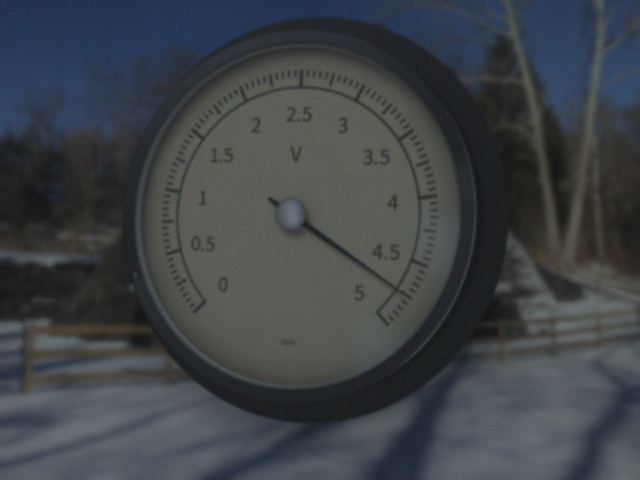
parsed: 4.75 V
